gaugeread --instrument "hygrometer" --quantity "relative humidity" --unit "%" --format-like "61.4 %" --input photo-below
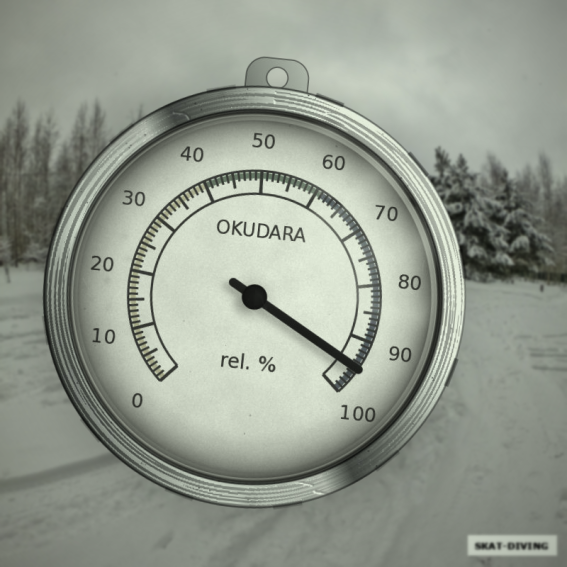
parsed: 95 %
